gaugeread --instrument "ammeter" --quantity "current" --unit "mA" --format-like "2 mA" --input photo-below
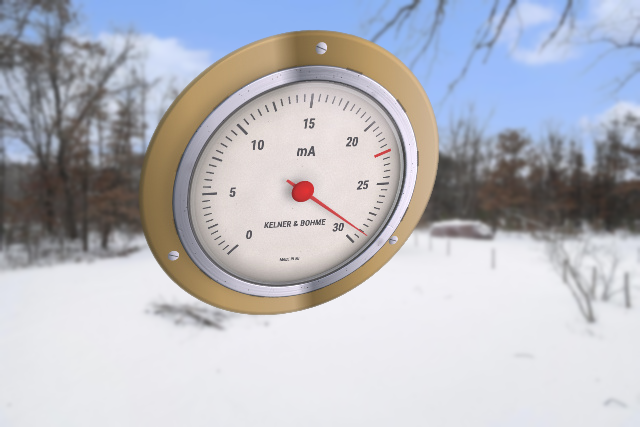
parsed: 29 mA
